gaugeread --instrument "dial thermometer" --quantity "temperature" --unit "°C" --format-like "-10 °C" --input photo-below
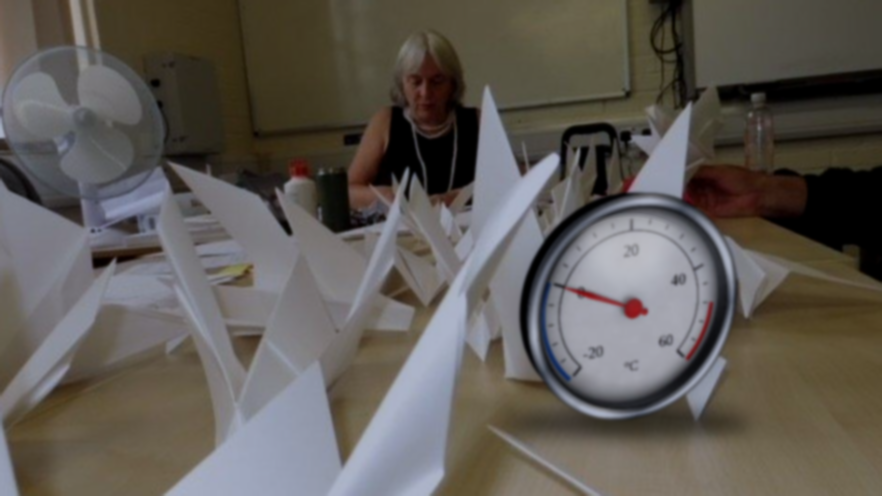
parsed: 0 °C
